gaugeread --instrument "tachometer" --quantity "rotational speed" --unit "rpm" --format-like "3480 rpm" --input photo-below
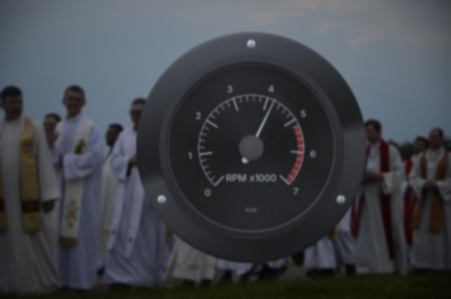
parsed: 4200 rpm
